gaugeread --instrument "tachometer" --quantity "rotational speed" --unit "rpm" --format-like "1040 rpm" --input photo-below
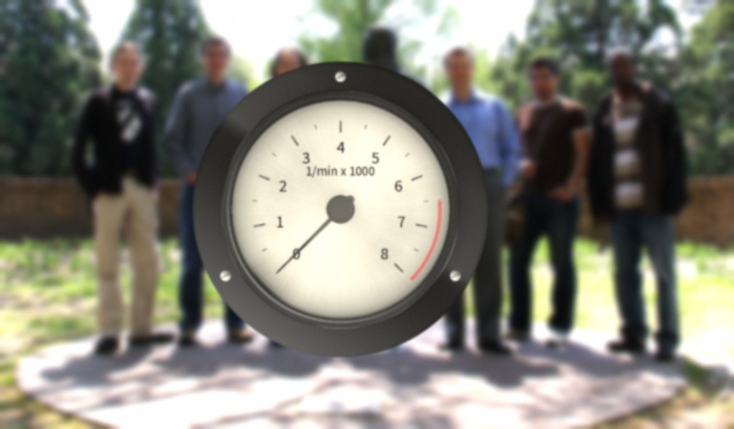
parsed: 0 rpm
